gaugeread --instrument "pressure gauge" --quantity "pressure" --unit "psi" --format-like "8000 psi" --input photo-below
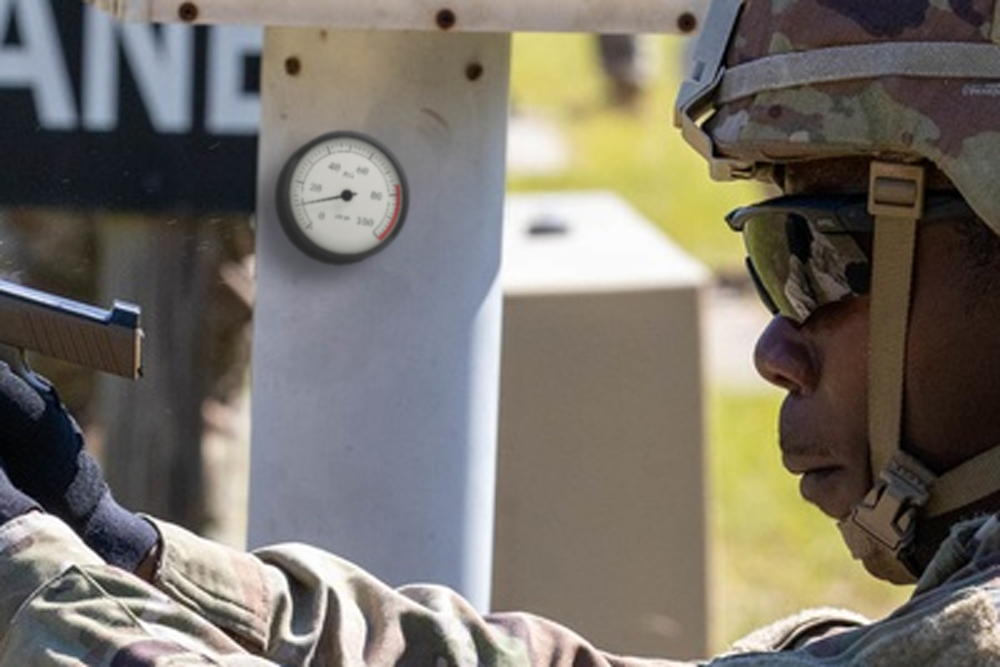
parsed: 10 psi
